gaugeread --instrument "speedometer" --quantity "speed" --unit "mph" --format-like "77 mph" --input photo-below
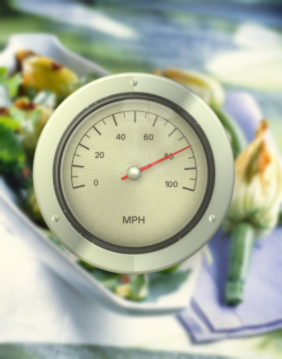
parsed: 80 mph
